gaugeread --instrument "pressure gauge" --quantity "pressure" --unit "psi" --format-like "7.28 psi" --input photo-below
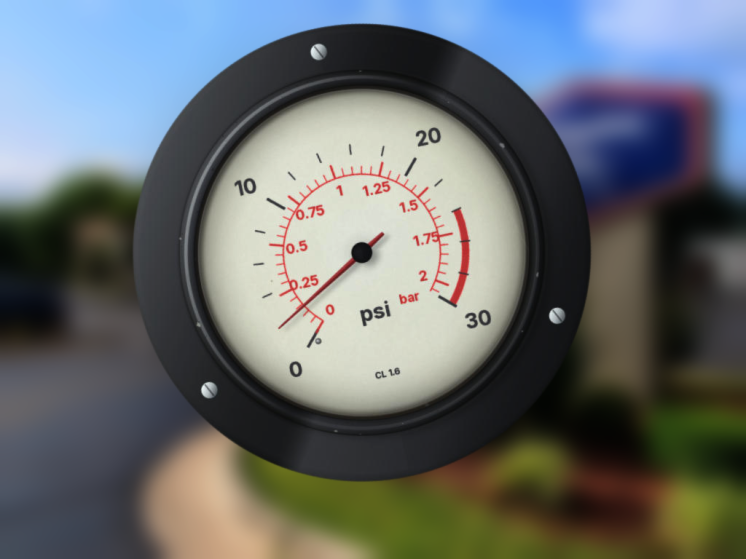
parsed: 2 psi
